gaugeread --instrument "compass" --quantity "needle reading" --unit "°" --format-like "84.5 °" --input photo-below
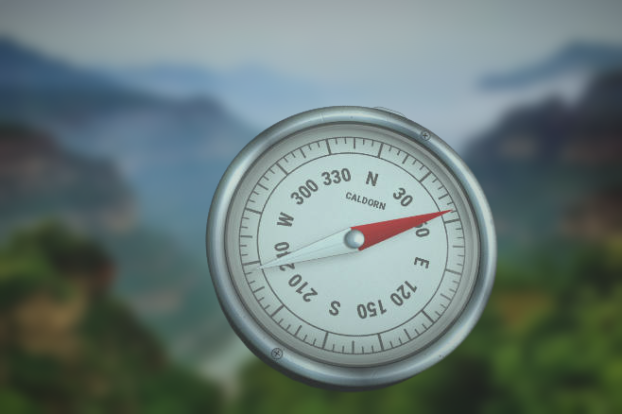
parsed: 55 °
